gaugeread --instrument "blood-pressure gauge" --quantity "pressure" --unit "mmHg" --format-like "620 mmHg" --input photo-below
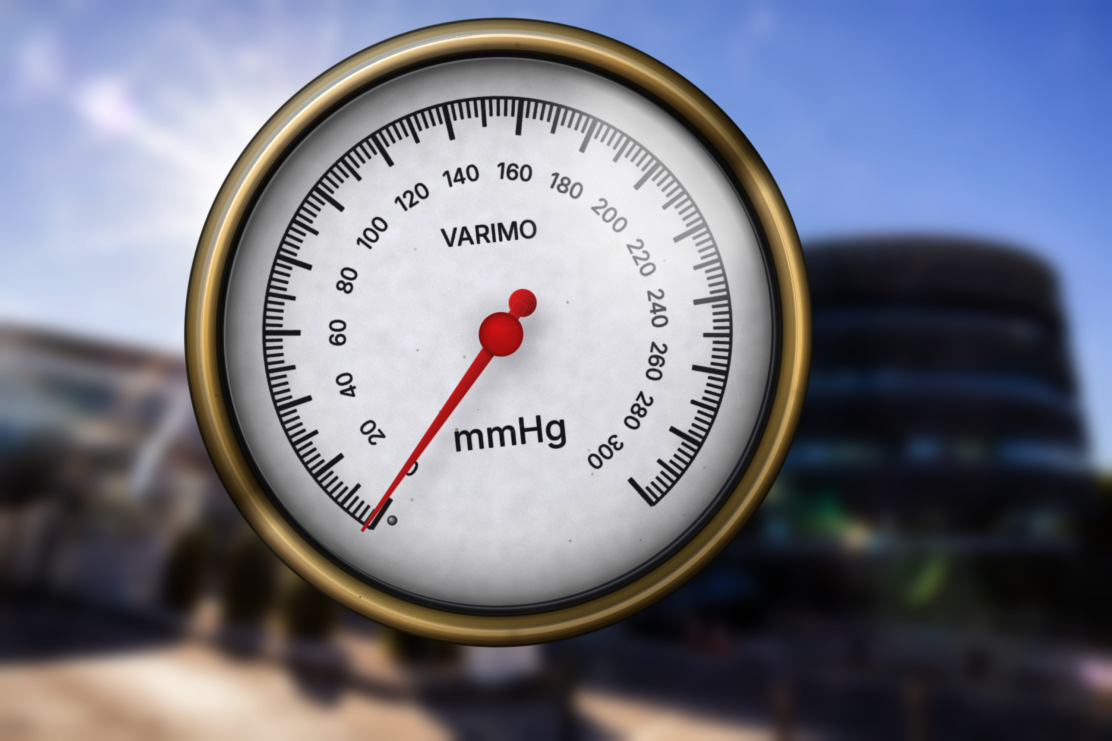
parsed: 2 mmHg
